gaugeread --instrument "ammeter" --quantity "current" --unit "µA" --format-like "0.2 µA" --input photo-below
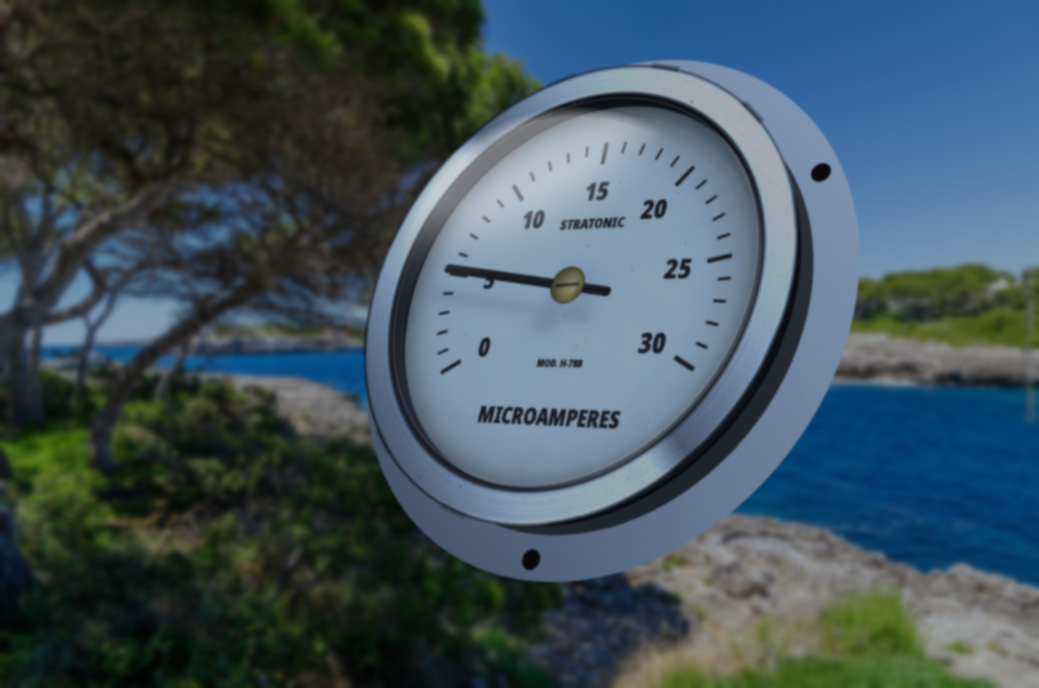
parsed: 5 µA
